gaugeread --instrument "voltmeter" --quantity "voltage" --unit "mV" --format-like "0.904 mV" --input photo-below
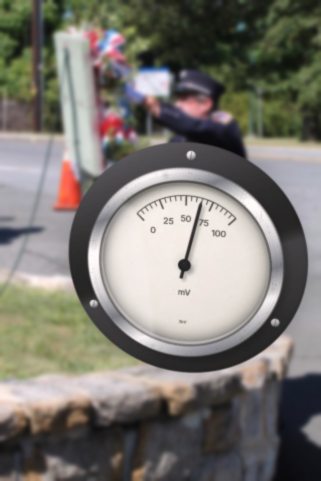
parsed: 65 mV
